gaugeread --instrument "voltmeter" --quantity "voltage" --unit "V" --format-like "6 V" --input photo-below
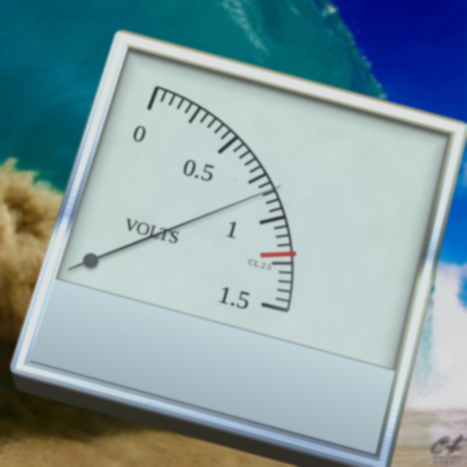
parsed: 0.85 V
